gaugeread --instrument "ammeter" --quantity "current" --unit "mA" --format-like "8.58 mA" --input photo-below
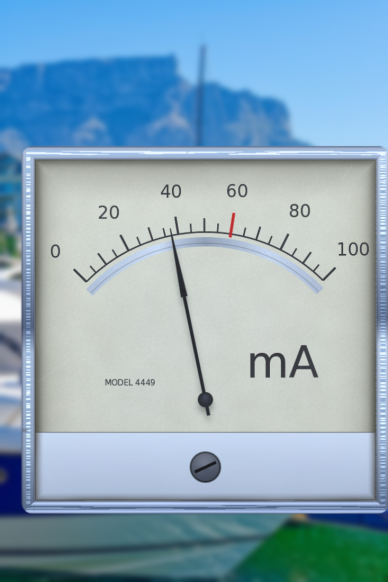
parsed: 37.5 mA
